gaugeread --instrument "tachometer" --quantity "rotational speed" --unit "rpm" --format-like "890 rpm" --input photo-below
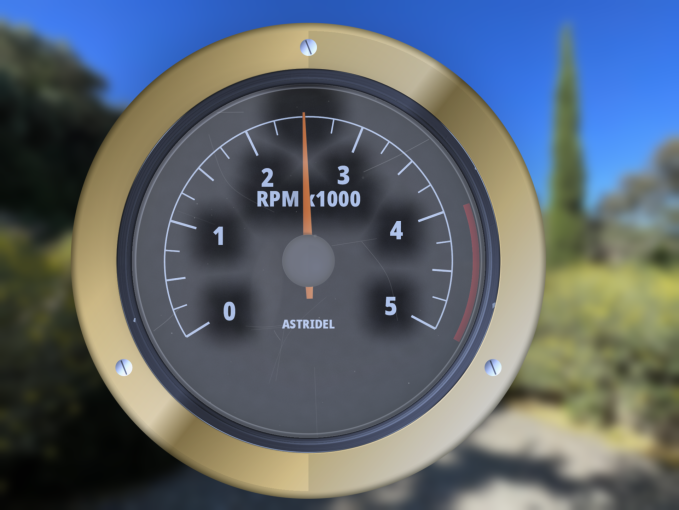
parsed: 2500 rpm
